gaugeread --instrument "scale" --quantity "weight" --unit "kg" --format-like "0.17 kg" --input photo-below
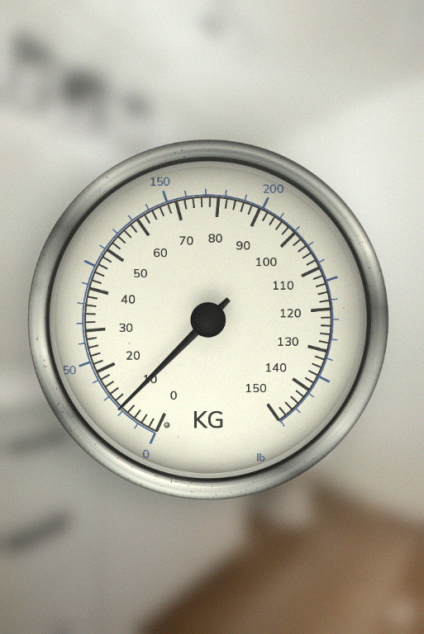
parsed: 10 kg
